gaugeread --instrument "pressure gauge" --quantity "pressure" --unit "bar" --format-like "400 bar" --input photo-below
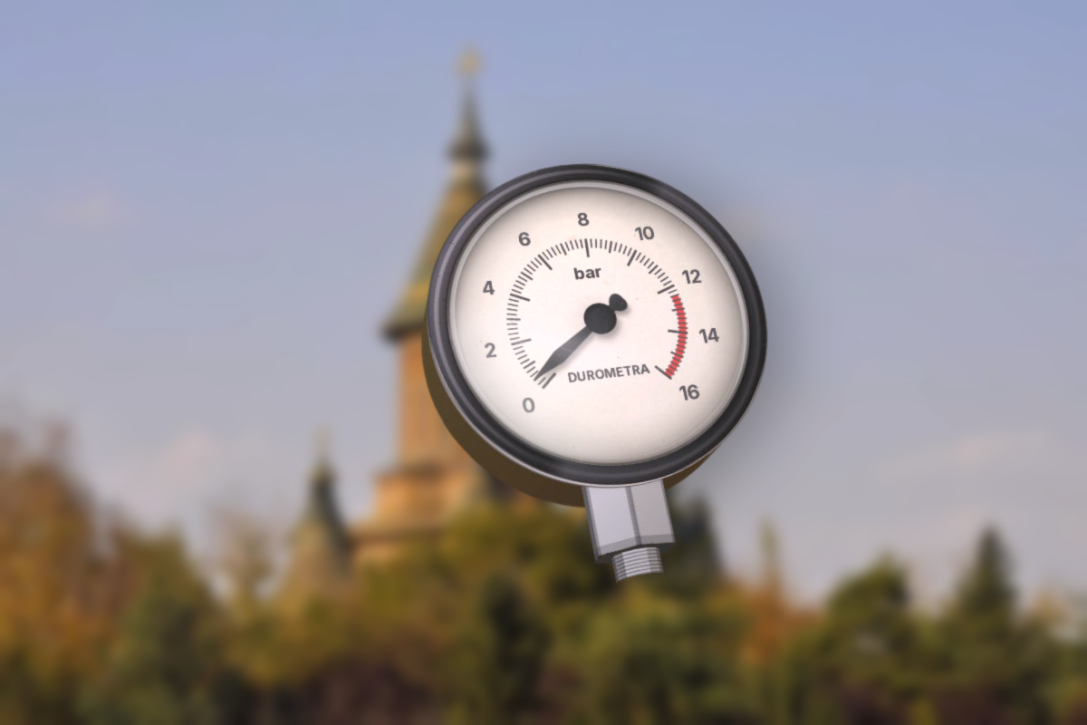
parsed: 0.4 bar
